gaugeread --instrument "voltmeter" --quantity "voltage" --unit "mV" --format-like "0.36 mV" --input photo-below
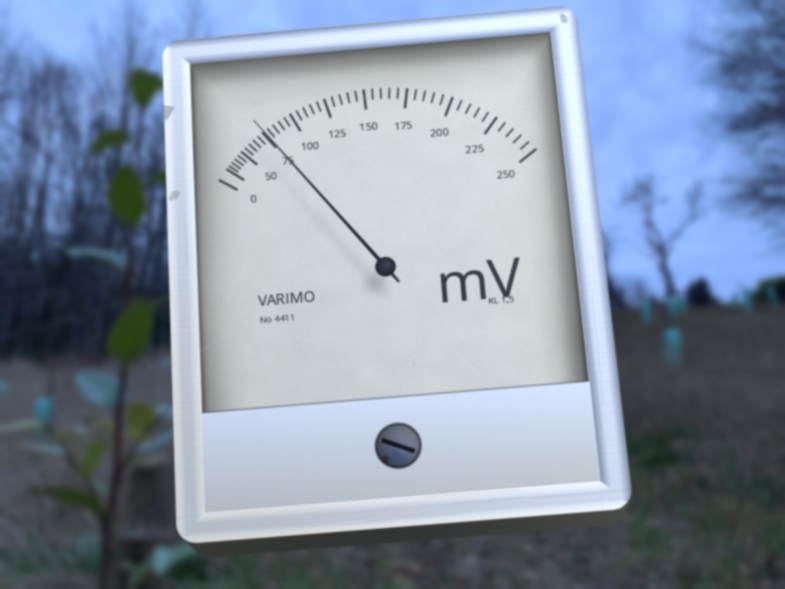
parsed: 75 mV
